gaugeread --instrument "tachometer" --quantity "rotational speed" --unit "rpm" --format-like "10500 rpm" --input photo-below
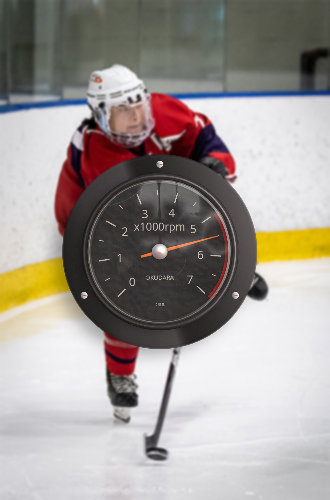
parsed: 5500 rpm
